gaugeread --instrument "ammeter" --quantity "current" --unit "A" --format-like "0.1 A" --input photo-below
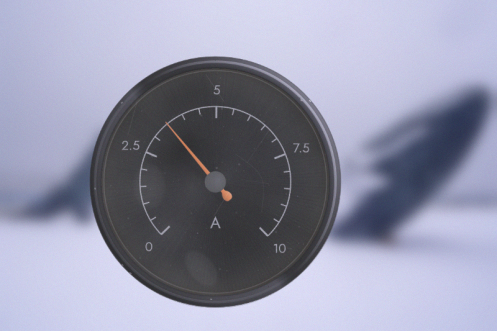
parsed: 3.5 A
